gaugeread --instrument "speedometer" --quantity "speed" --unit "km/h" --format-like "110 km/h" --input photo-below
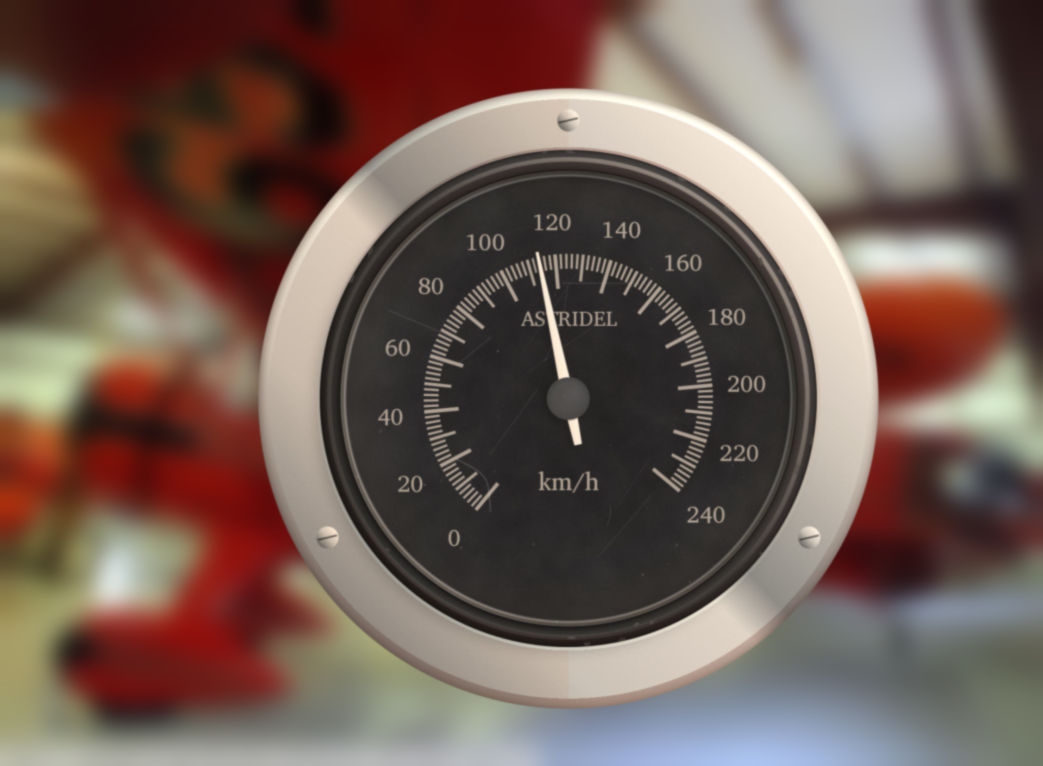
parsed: 114 km/h
